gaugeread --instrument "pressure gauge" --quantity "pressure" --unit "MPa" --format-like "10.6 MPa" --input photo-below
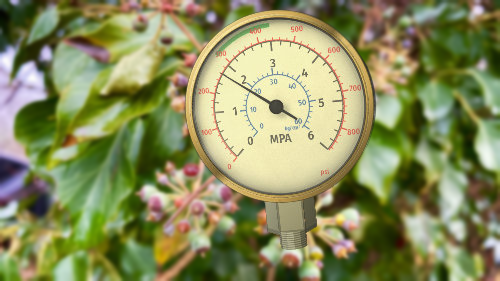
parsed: 1.8 MPa
